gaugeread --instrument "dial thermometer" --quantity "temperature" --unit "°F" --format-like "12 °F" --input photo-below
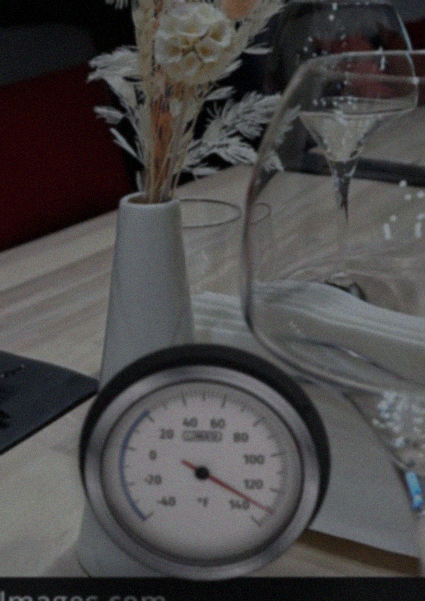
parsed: 130 °F
